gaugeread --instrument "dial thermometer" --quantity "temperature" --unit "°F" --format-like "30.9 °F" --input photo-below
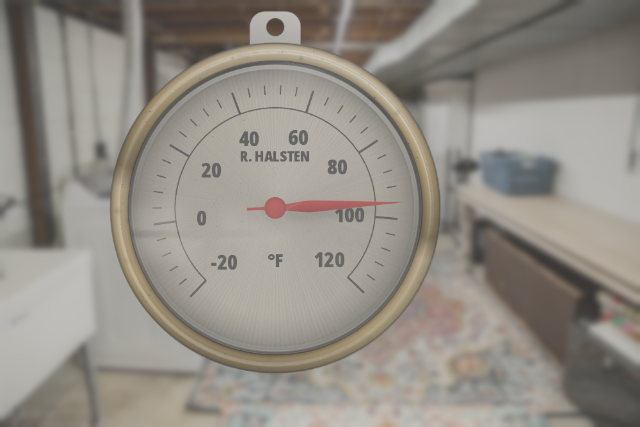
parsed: 96 °F
